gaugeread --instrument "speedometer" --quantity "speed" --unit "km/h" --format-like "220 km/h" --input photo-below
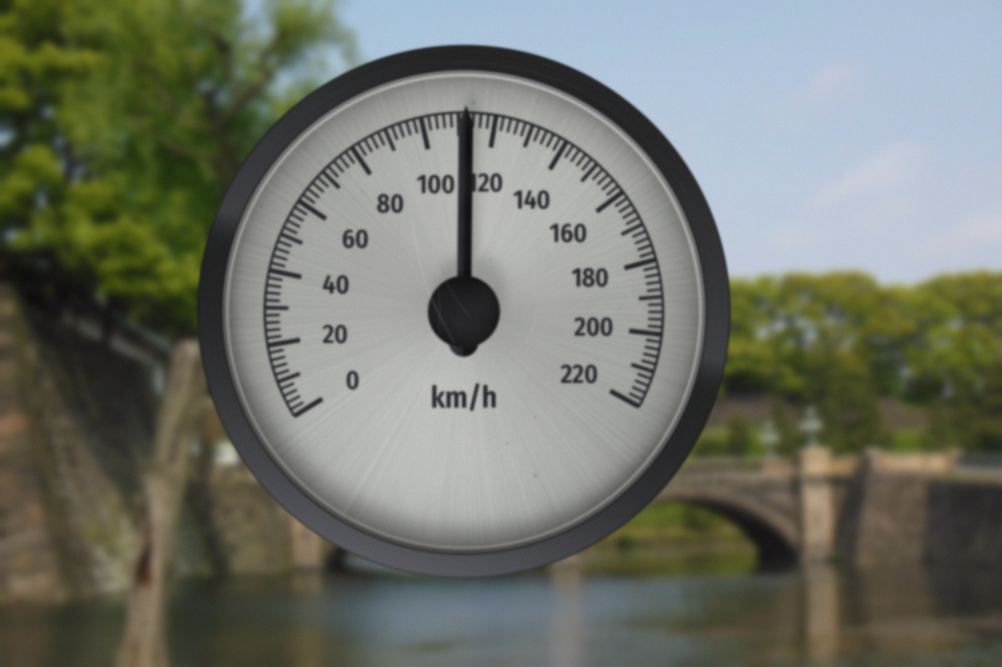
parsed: 112 km/h
